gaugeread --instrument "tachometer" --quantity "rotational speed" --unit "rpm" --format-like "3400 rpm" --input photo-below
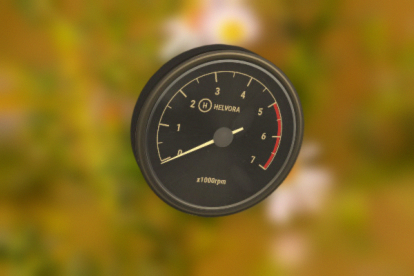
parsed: 0 rpm
